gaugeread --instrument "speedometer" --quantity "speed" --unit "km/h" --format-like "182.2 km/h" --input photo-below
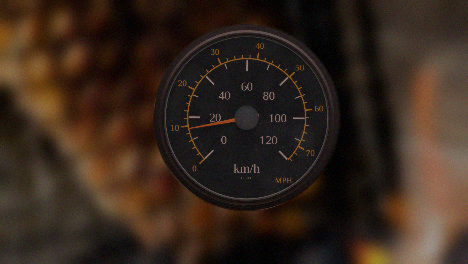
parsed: 15 km/h
